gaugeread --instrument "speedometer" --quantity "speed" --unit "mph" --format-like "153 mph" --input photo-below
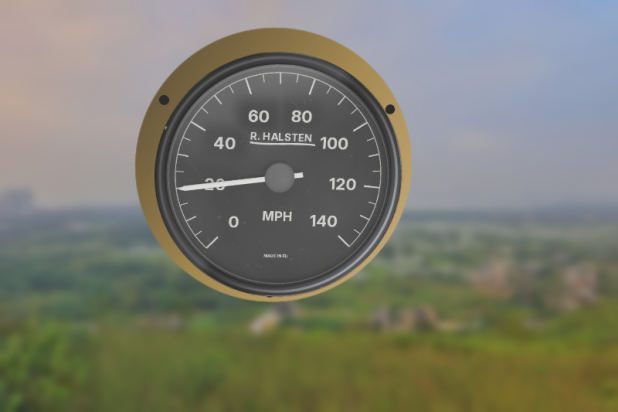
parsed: 20 mph
